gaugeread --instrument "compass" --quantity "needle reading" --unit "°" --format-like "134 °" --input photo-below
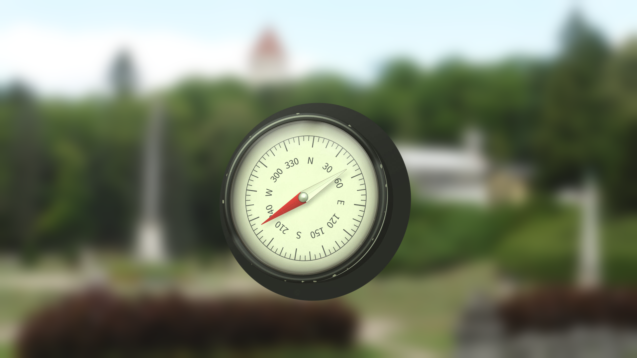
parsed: 230 °
